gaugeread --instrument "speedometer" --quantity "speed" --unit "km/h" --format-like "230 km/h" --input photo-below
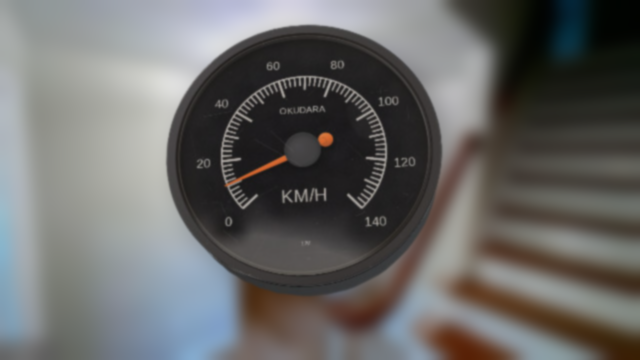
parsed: 10 km/h
